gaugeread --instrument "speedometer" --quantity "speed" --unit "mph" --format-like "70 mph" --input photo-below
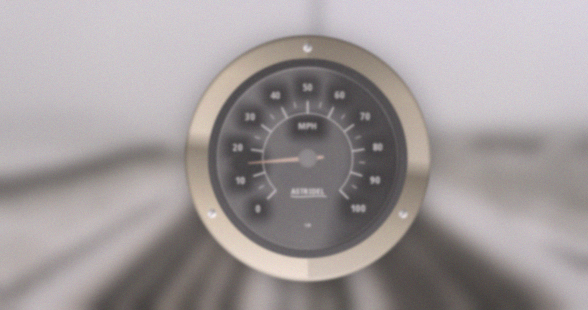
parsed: 15 mph
